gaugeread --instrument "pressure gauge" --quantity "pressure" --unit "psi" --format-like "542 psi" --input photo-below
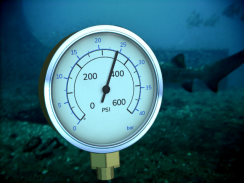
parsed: 350 psi
